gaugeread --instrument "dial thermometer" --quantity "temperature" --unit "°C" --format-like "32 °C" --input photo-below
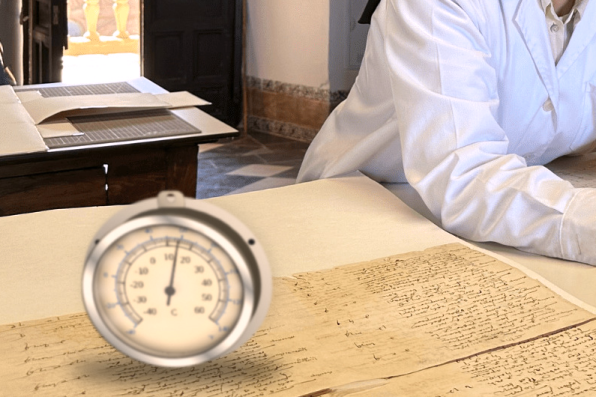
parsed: 15 °C
